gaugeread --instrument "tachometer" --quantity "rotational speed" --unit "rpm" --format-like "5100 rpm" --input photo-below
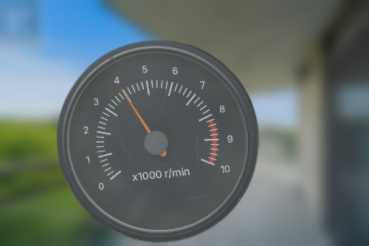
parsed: 4000 rpm
